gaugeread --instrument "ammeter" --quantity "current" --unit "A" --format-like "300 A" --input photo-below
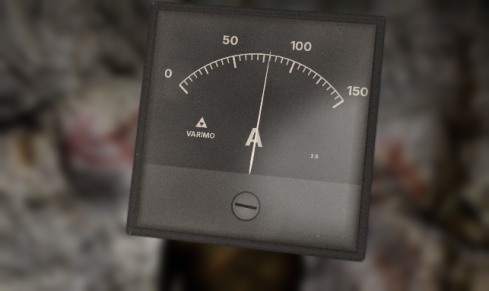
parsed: 80 A
